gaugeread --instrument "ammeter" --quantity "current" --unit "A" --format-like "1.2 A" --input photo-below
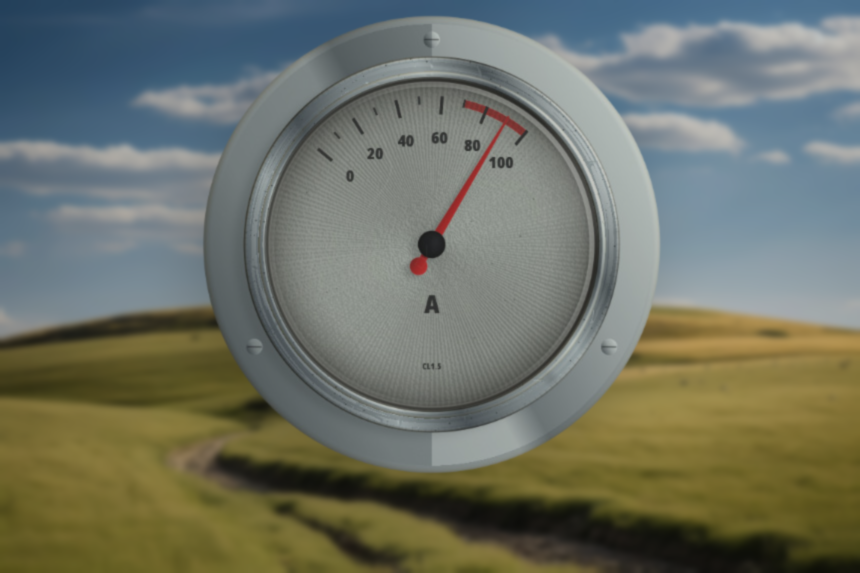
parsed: 90 A
